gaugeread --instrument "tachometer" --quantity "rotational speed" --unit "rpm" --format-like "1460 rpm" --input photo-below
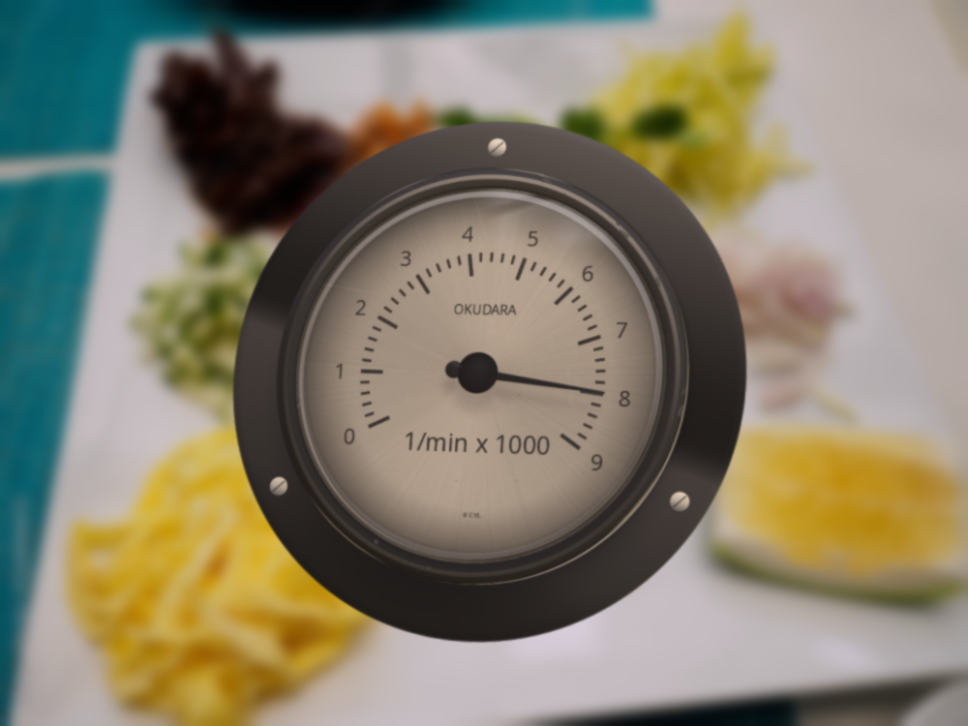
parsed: 8000 rpm
